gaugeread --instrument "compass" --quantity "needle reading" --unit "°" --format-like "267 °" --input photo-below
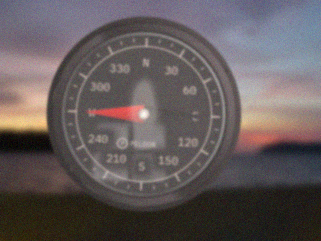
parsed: 270 °
